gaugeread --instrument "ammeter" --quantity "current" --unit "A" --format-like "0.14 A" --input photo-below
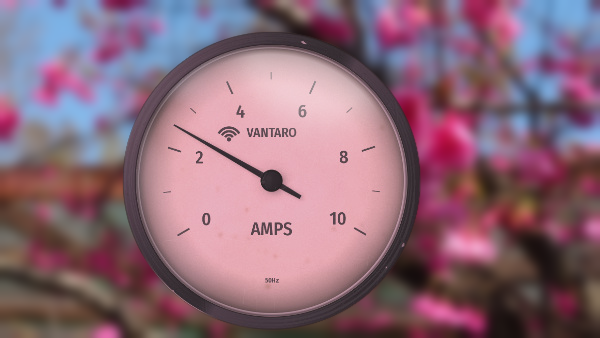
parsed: 2.5 A
